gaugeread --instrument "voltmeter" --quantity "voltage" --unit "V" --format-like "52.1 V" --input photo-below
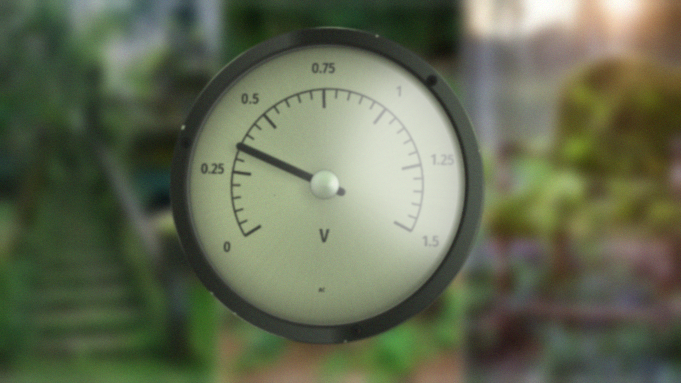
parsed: 0.35 V
